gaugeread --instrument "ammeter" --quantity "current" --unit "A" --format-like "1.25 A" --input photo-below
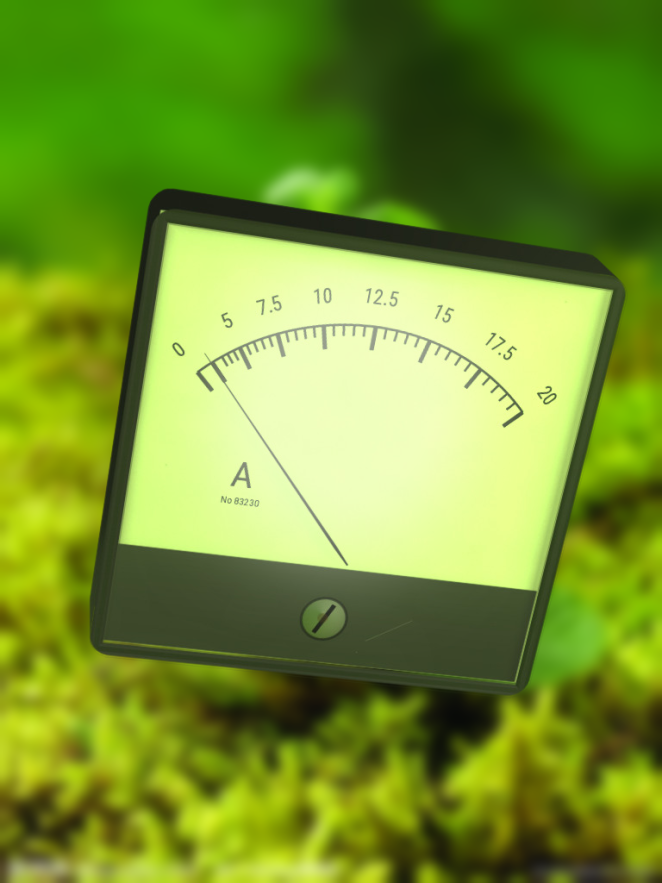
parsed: 2.5 A
